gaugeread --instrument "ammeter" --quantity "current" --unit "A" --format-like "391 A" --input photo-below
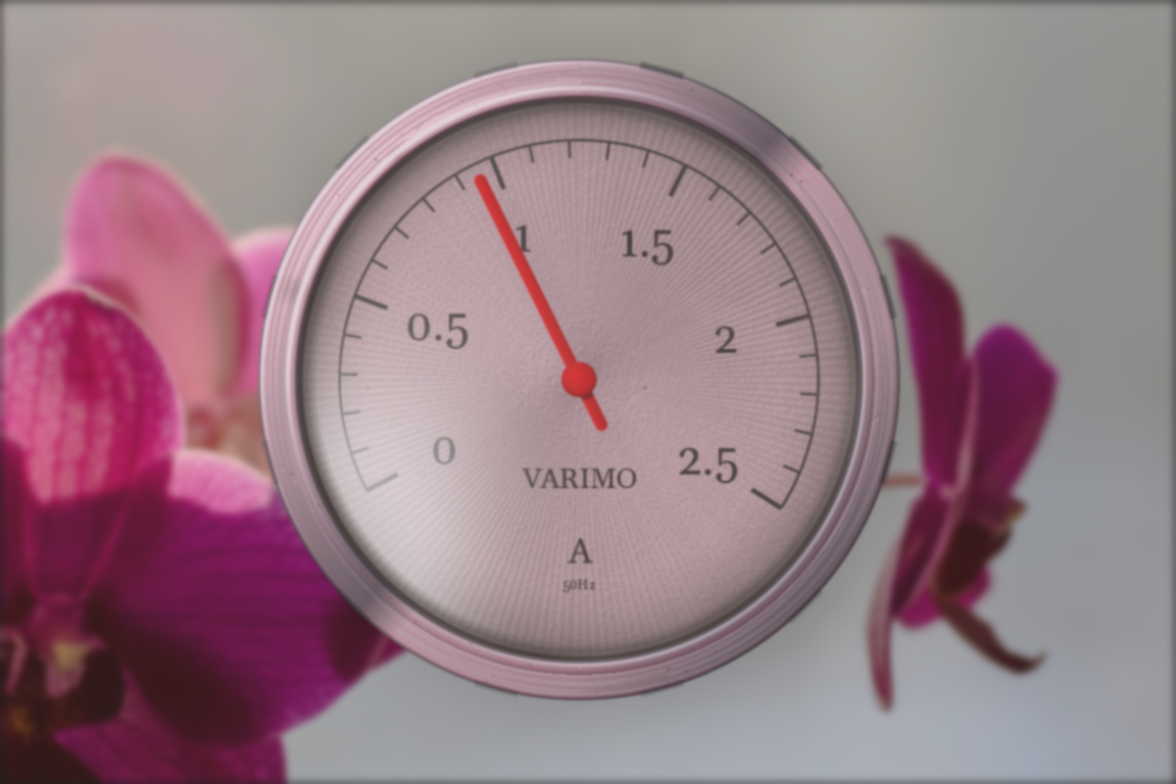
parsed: 0.95 A
